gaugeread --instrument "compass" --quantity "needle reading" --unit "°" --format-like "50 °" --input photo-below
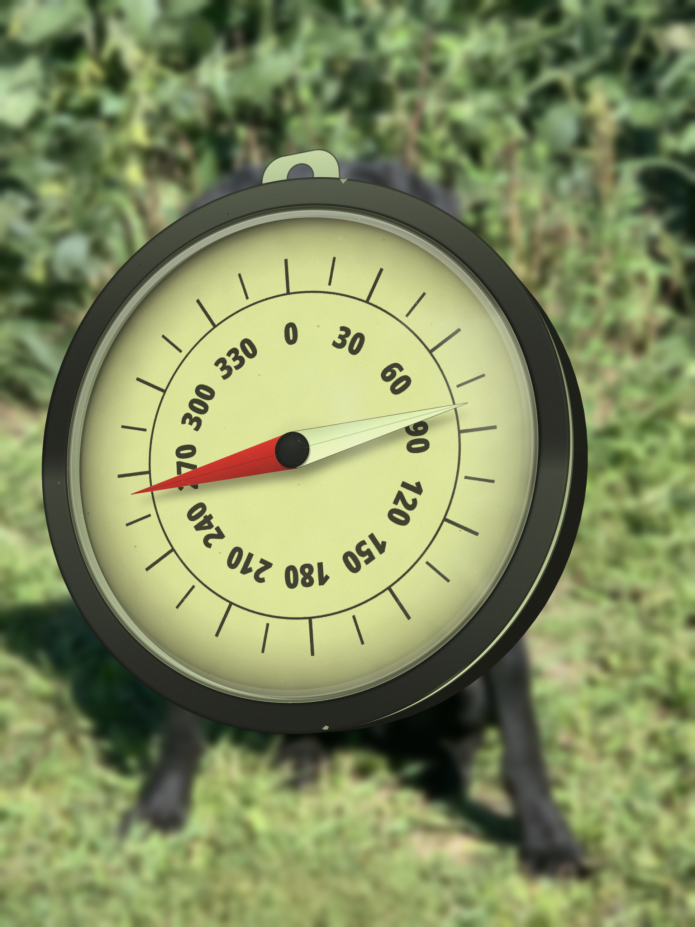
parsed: 262.5 °
